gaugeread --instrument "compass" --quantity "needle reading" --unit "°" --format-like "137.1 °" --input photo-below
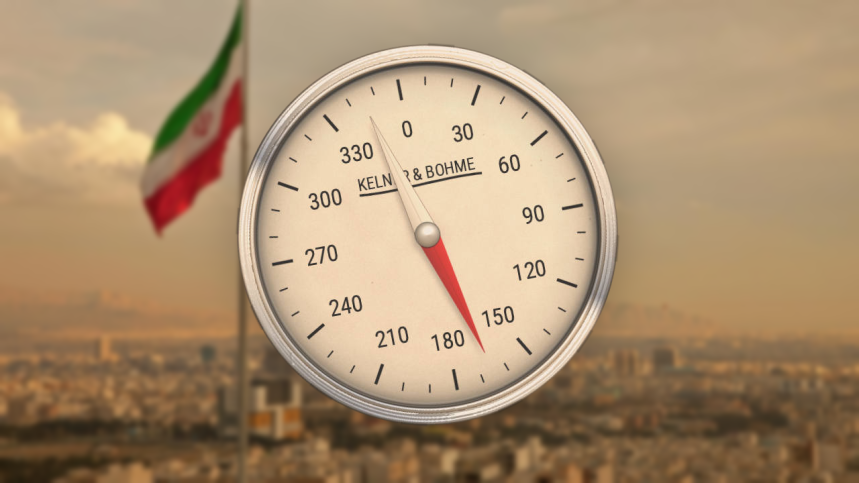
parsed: 165 °
